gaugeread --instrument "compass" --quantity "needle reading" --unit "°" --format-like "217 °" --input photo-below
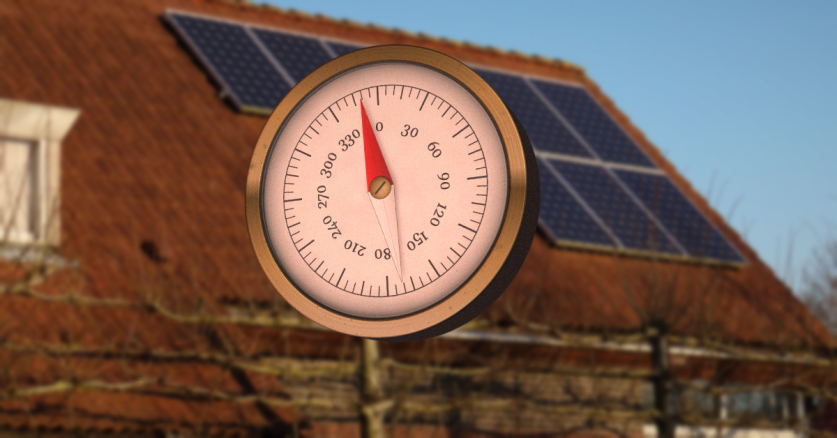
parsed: 350 °
